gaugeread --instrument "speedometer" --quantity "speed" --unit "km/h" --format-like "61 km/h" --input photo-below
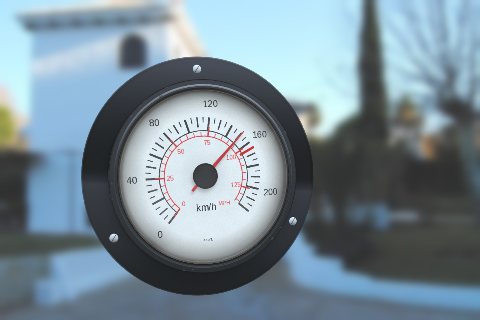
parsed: 150 km/h
